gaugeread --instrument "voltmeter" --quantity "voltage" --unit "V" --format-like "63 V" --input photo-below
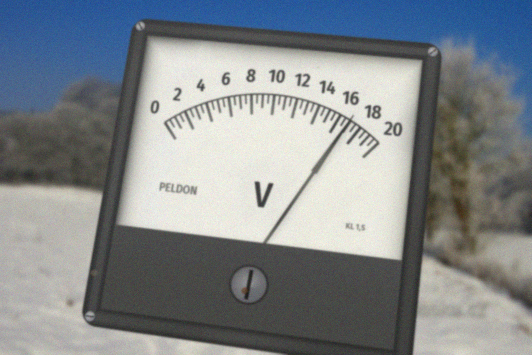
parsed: 17 V
